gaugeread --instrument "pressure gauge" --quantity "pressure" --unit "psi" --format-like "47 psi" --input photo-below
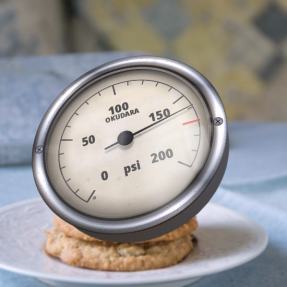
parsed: 160 psi
